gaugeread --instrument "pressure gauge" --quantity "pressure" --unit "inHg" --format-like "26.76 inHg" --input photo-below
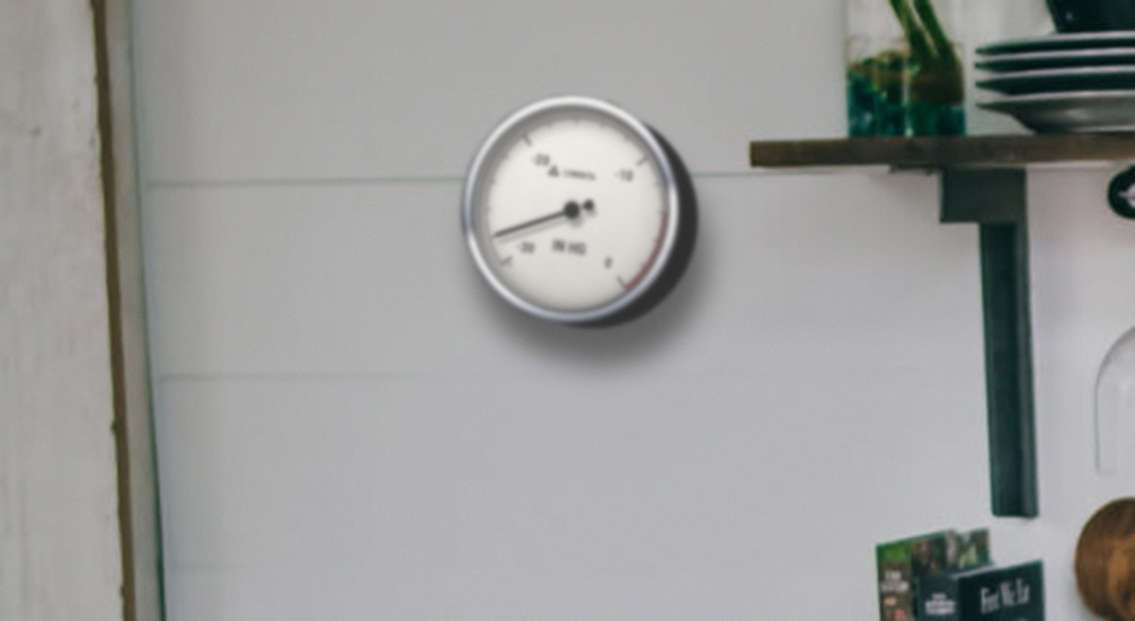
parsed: -28 inHg
